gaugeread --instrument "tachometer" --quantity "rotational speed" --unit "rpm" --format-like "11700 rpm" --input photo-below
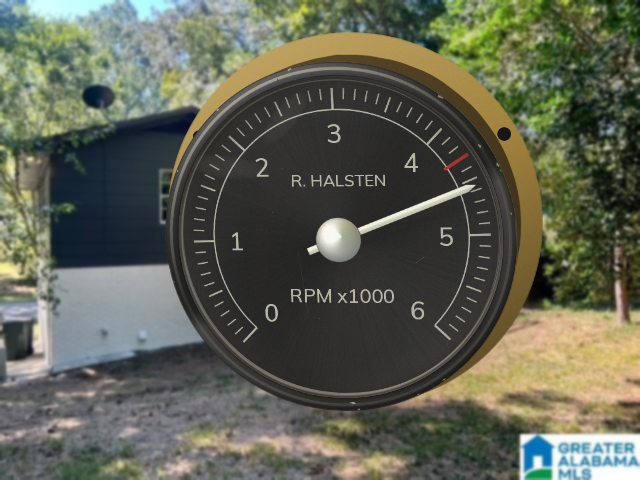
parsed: 4550 rpm
